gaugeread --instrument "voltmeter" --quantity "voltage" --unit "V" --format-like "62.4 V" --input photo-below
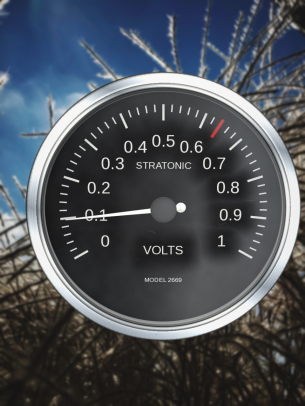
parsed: 0.1 V
